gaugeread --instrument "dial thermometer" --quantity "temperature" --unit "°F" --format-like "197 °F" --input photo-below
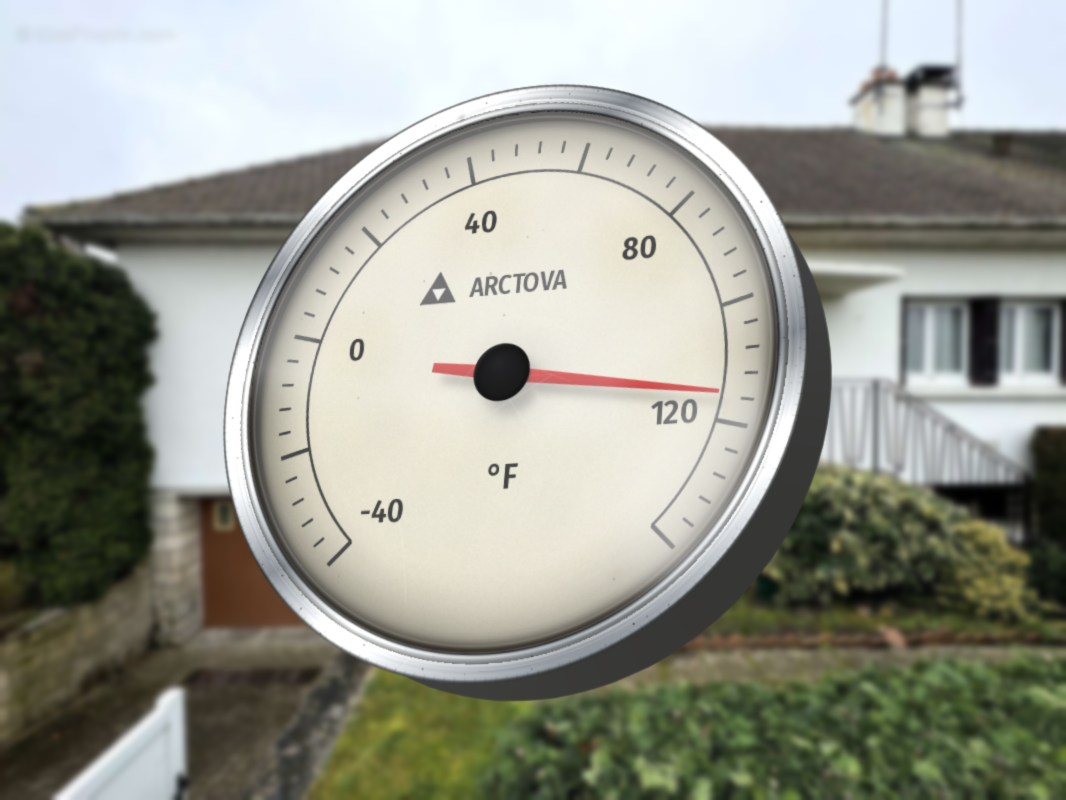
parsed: 116 °F
